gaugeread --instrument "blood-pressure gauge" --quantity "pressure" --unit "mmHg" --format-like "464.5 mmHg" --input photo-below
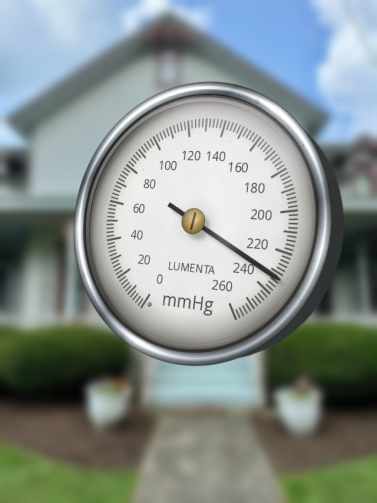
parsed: 232 mmHg
